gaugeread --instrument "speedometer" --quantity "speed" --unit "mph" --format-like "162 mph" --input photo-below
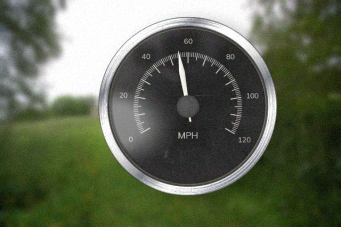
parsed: 55 mph
